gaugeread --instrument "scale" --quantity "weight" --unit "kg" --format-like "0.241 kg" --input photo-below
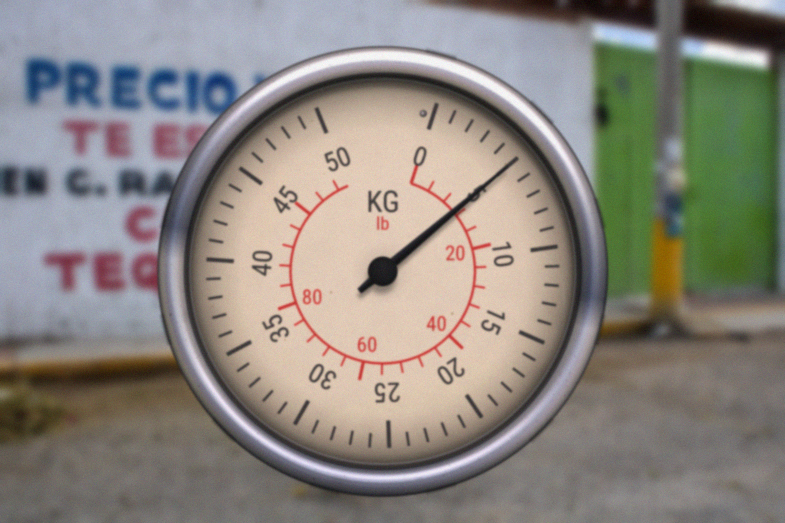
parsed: 5 kg
